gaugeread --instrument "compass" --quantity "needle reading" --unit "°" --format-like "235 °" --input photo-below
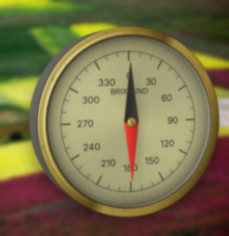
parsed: 180 °
